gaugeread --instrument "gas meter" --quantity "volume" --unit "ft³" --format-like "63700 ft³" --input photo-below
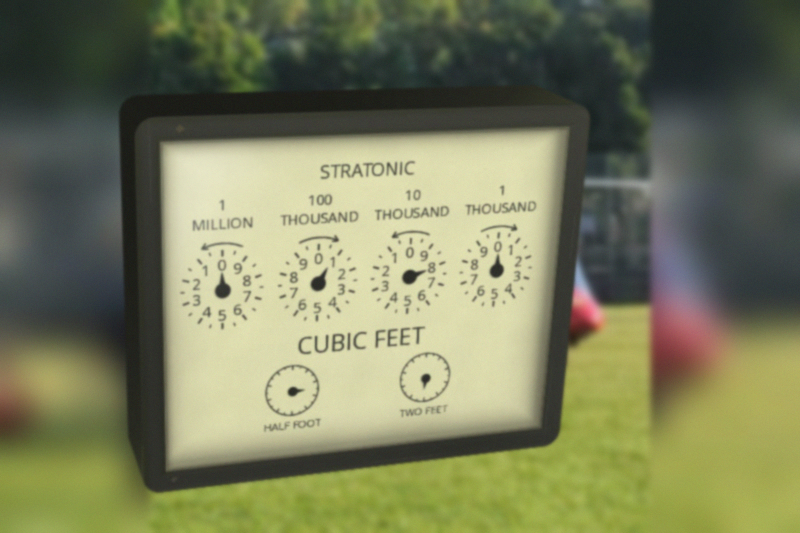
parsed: 8000 ft³
